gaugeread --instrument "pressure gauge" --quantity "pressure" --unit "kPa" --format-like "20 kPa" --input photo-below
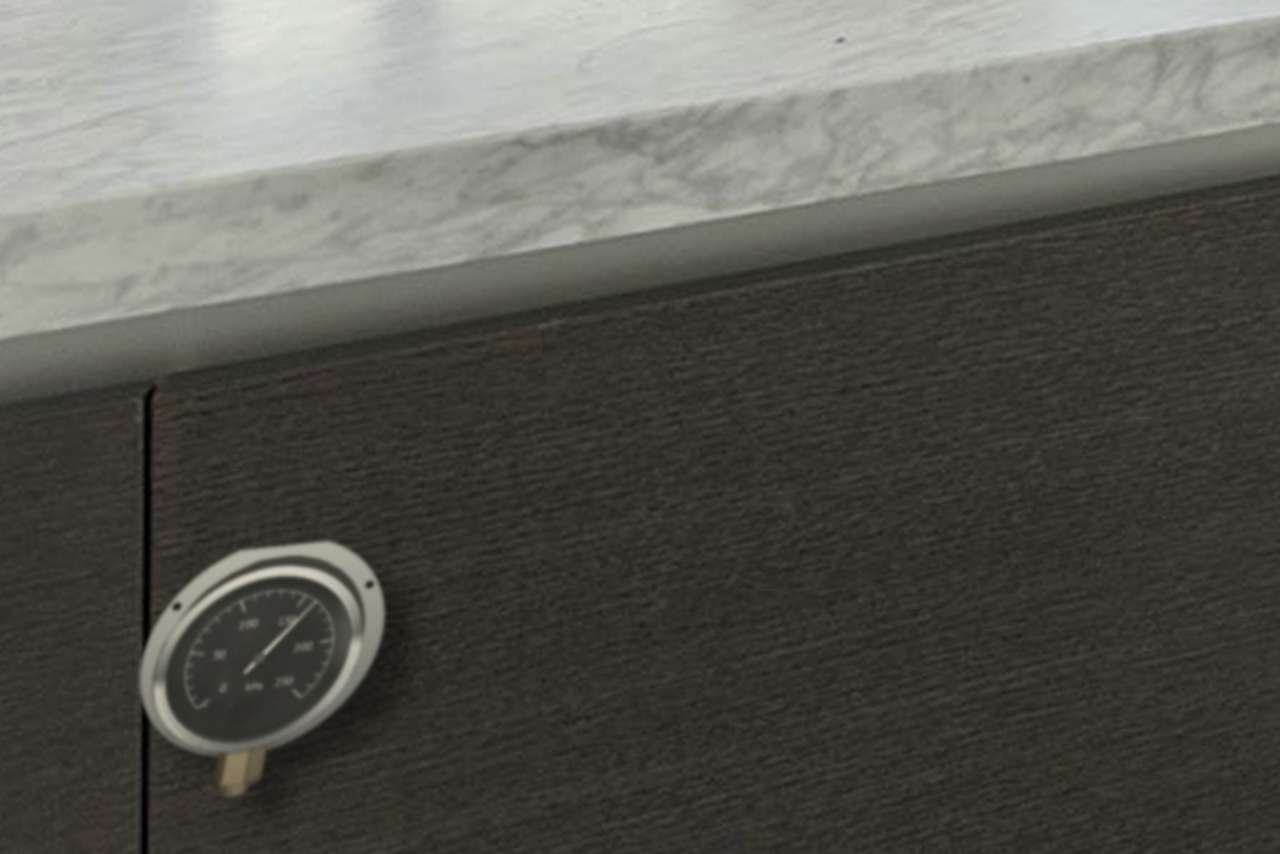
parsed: 160 kPa
